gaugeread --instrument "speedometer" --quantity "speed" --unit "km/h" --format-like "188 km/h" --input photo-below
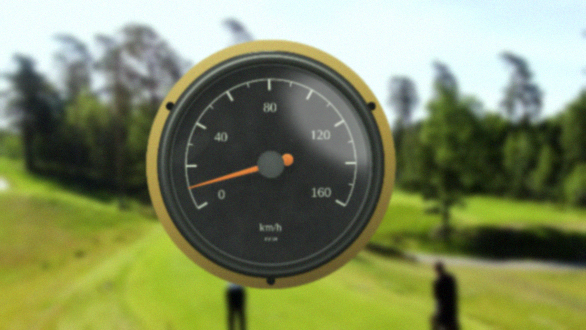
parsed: 10 km/h
